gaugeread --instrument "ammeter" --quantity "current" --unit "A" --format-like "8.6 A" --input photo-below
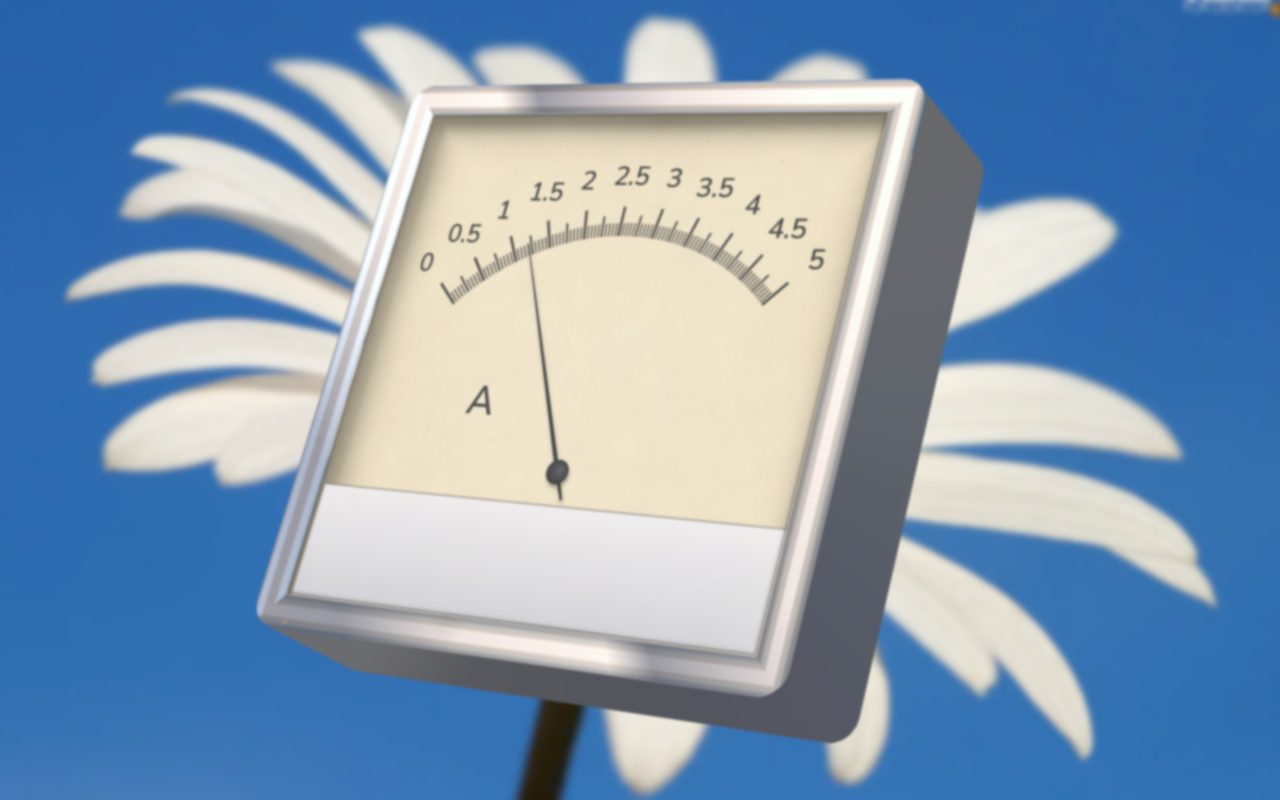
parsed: 1.25 A
